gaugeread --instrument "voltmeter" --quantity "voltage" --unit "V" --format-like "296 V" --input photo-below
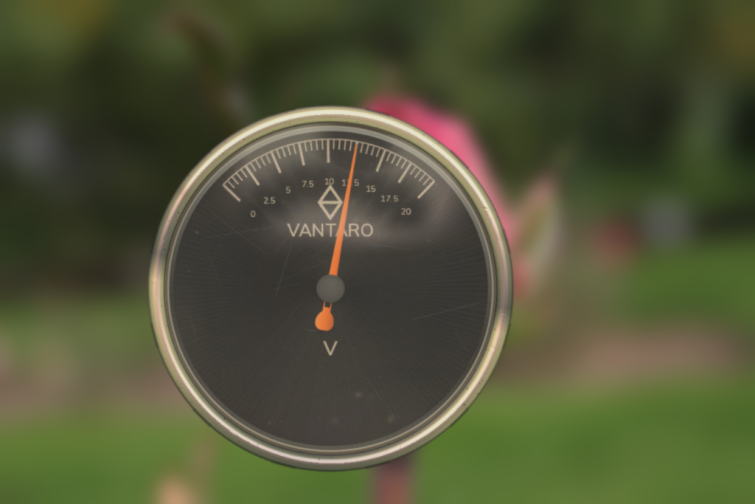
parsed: 12.5 V
